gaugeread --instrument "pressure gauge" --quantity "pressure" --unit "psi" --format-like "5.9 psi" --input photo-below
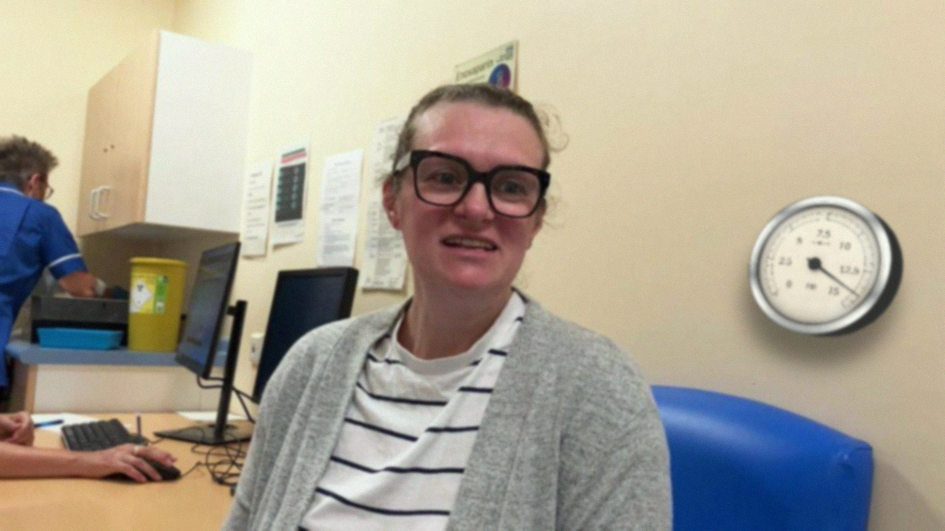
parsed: 14 psi
